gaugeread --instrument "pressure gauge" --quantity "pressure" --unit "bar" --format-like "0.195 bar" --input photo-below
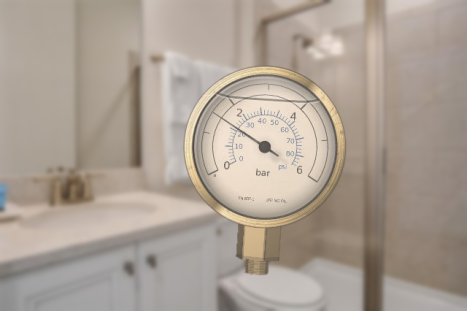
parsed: 1.5 bar
